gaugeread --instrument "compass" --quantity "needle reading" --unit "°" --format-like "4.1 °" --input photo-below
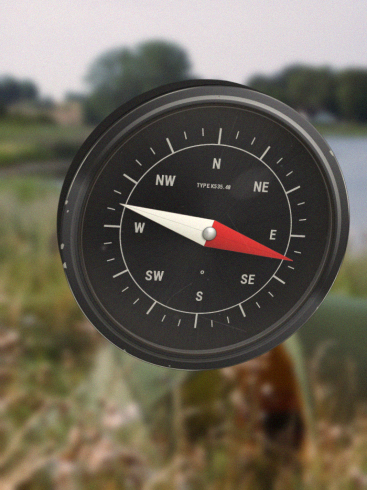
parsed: 105 °
